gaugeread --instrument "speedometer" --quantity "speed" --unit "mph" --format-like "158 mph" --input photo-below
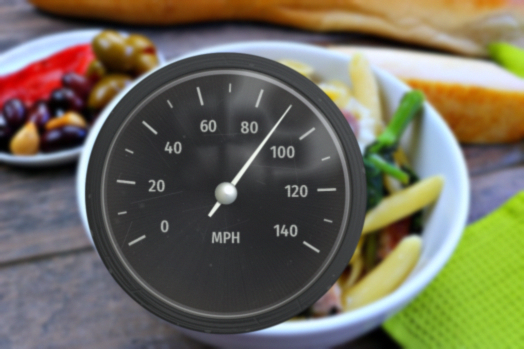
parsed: 90 mph
